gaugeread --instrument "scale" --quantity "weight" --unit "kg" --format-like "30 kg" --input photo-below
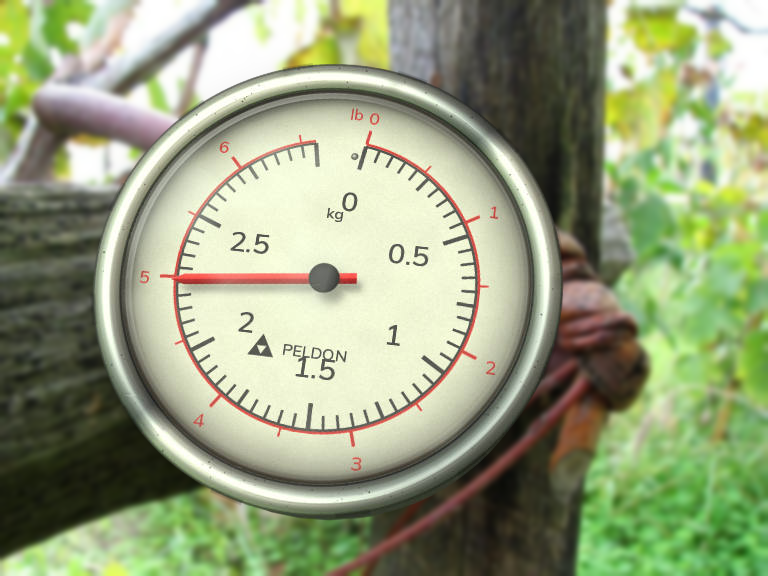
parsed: 2.25 kg
